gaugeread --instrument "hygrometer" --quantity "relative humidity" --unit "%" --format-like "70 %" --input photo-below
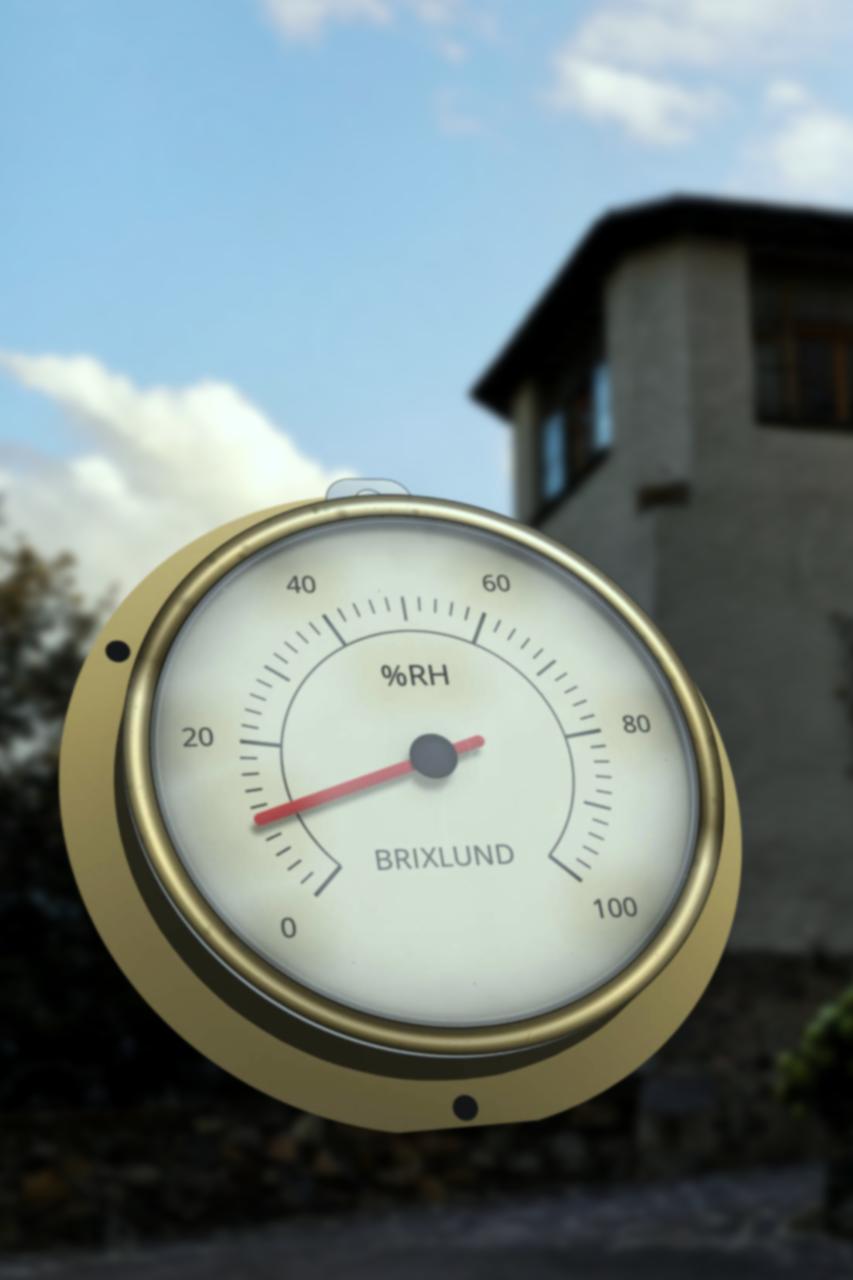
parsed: 10 %
